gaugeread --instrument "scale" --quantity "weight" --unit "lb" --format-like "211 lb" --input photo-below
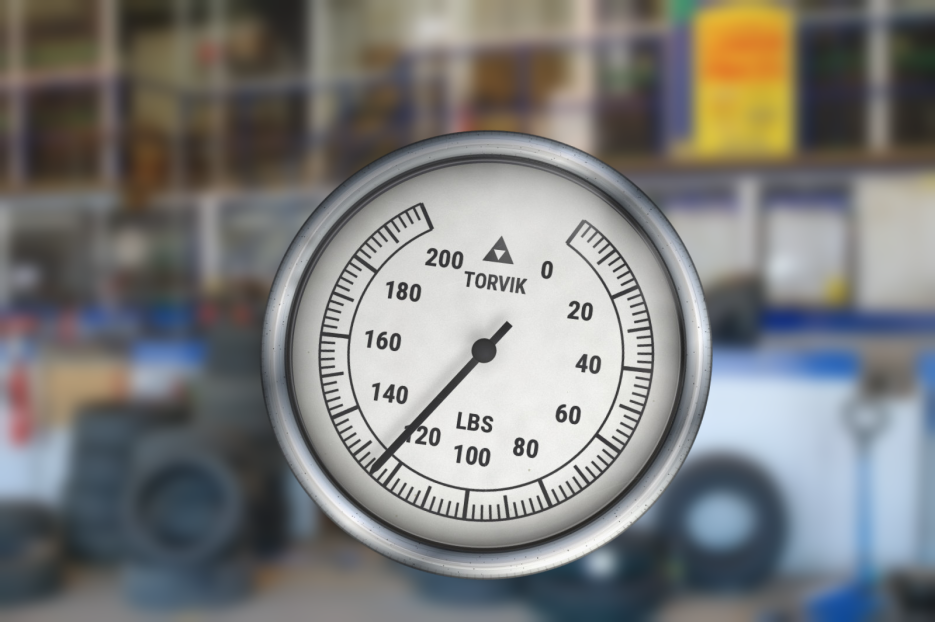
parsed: 124 lb
